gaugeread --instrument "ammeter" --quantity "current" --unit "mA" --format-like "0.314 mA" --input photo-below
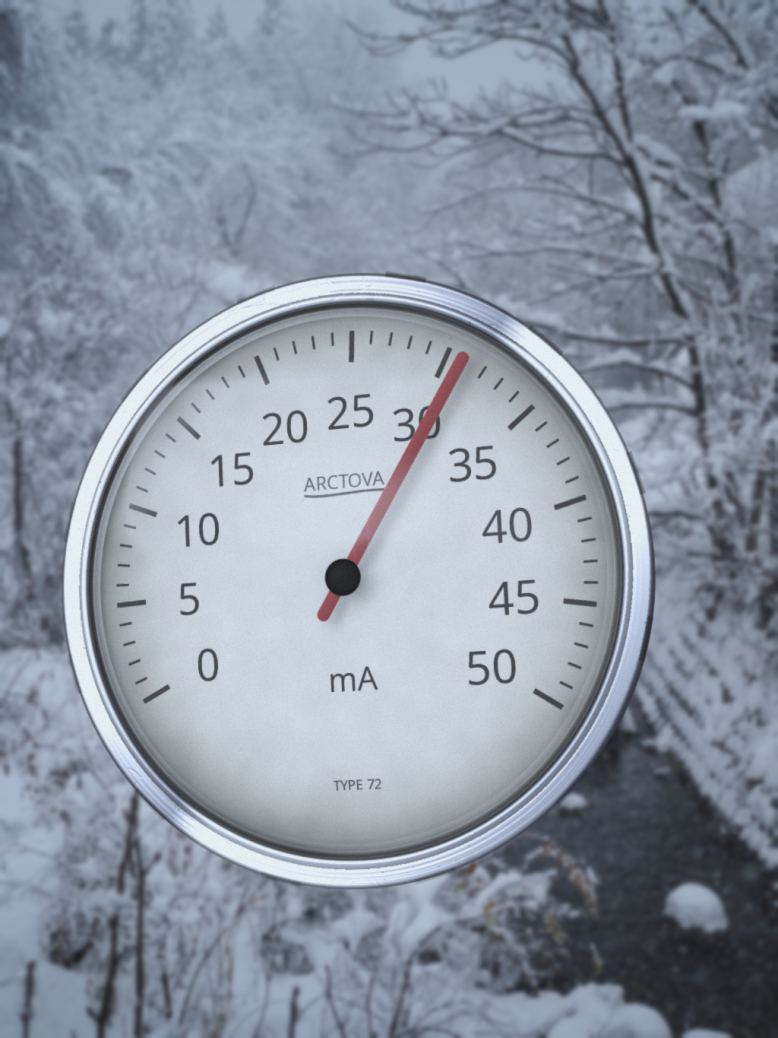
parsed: 31 mA
